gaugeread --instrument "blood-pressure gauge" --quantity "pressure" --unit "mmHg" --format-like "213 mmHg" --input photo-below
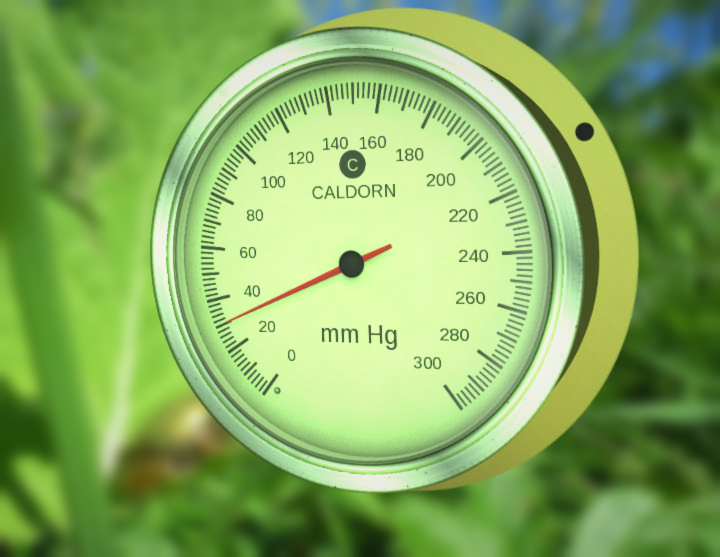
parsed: 30 mmHg
